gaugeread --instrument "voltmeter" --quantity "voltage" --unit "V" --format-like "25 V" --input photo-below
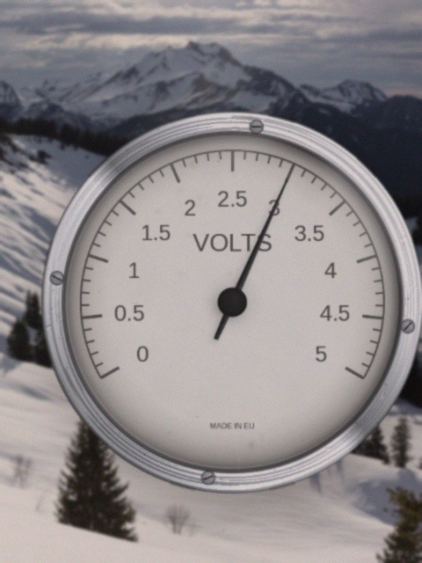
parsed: 3 V
